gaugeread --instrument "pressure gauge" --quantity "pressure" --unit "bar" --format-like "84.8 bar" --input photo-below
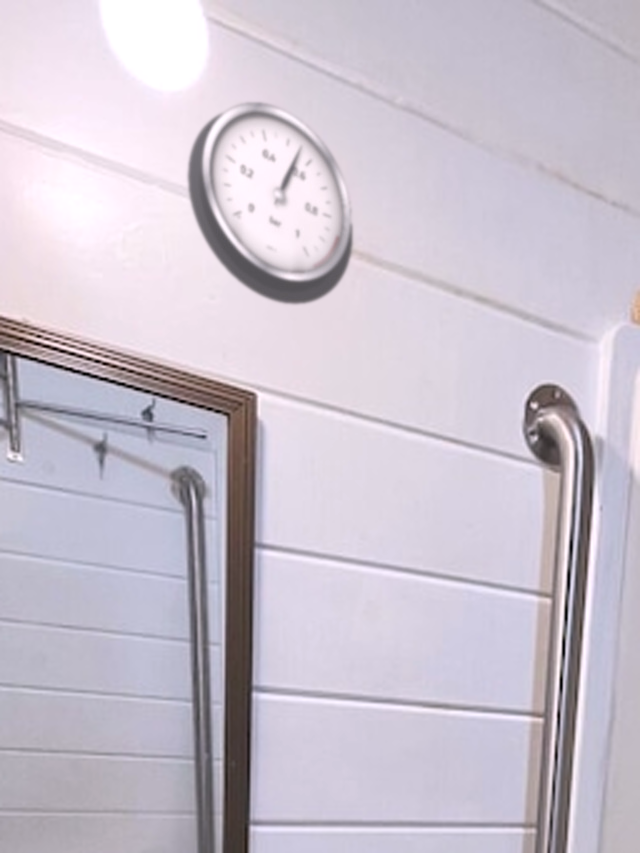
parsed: 0.55 bar
